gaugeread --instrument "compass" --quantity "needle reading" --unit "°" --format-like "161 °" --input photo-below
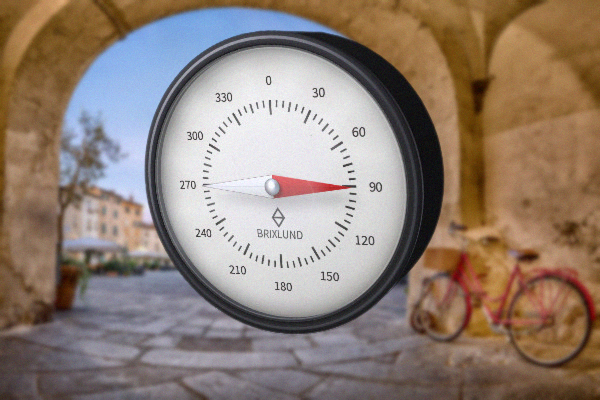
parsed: 90 °
